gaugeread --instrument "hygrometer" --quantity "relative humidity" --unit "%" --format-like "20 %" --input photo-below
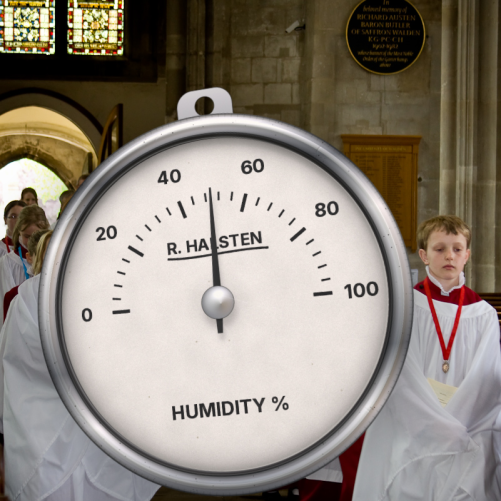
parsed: 50 %
